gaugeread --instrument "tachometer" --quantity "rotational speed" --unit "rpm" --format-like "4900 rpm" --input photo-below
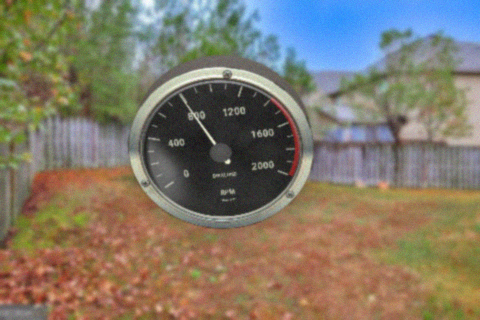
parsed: 800 rpm
